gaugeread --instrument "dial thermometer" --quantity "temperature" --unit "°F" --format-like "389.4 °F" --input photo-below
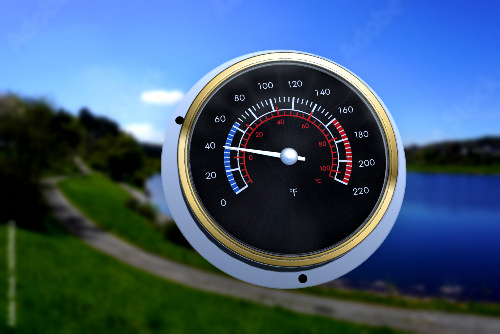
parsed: 40 °F
